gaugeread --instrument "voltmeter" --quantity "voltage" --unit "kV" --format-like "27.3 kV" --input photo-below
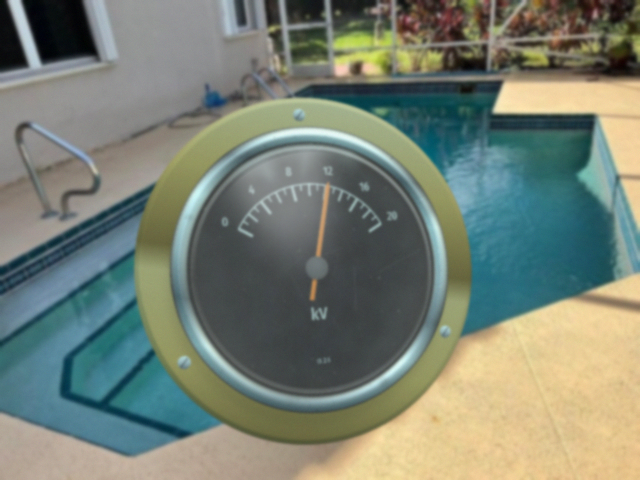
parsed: 12 kV
